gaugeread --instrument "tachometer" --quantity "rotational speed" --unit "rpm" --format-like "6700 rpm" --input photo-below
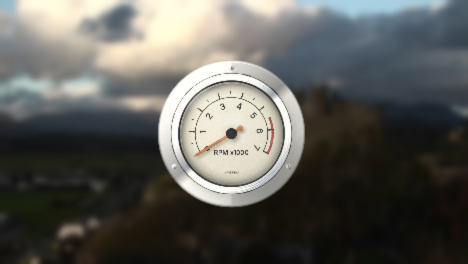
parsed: 0 rpm
